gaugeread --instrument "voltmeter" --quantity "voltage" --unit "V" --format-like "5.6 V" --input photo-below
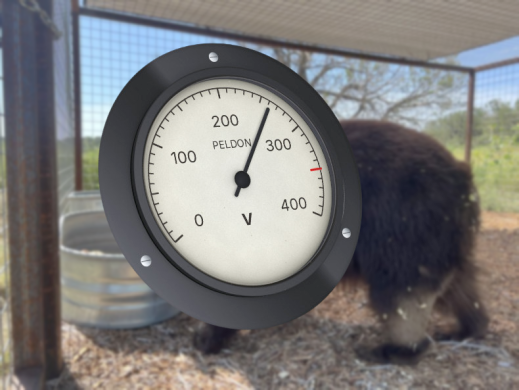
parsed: 260 V
